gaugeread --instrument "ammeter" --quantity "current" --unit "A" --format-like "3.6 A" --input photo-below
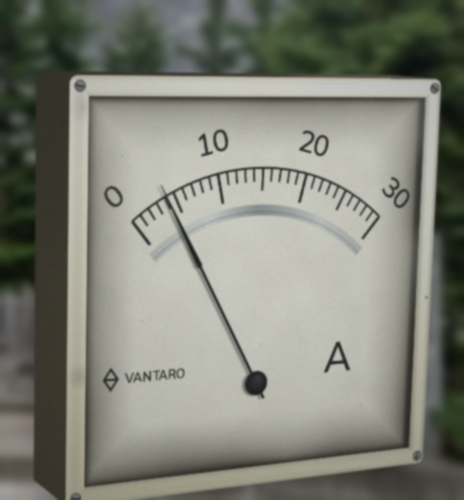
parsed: 4 A
